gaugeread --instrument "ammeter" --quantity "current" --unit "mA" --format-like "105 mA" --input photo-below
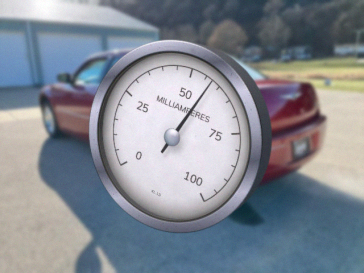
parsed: 57.5 mA
